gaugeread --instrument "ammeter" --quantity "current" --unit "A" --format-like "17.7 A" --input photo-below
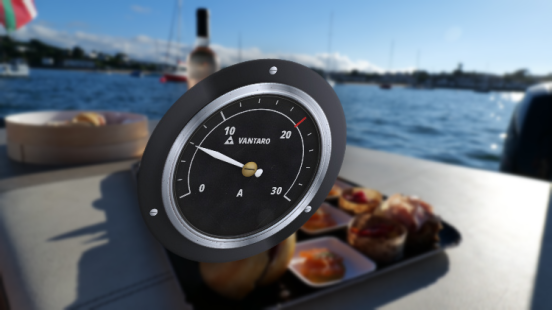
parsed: 6 A
